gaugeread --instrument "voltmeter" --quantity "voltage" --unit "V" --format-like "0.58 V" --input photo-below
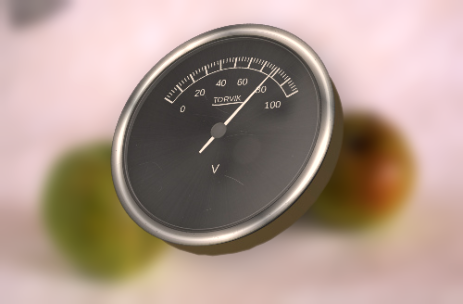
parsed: 80 V
